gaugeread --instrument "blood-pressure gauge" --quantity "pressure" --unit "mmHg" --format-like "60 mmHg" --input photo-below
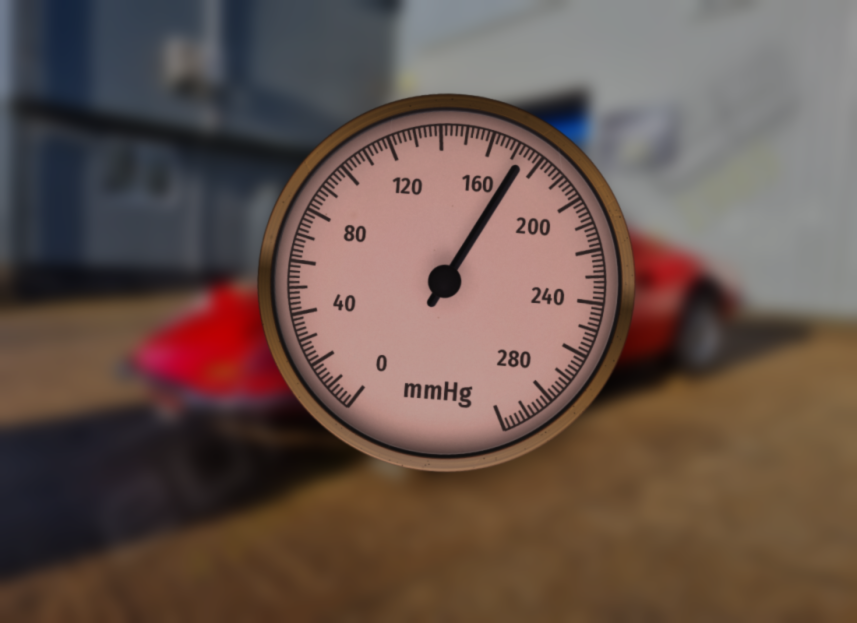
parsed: 174 mmHg
